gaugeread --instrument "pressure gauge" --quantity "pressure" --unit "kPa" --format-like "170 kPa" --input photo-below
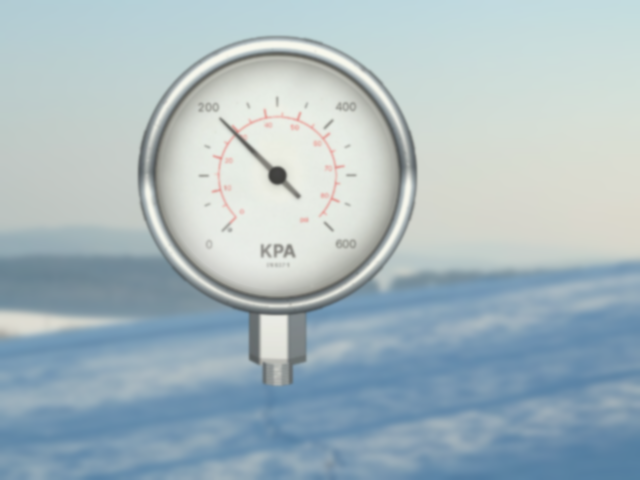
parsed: 200 kPa
